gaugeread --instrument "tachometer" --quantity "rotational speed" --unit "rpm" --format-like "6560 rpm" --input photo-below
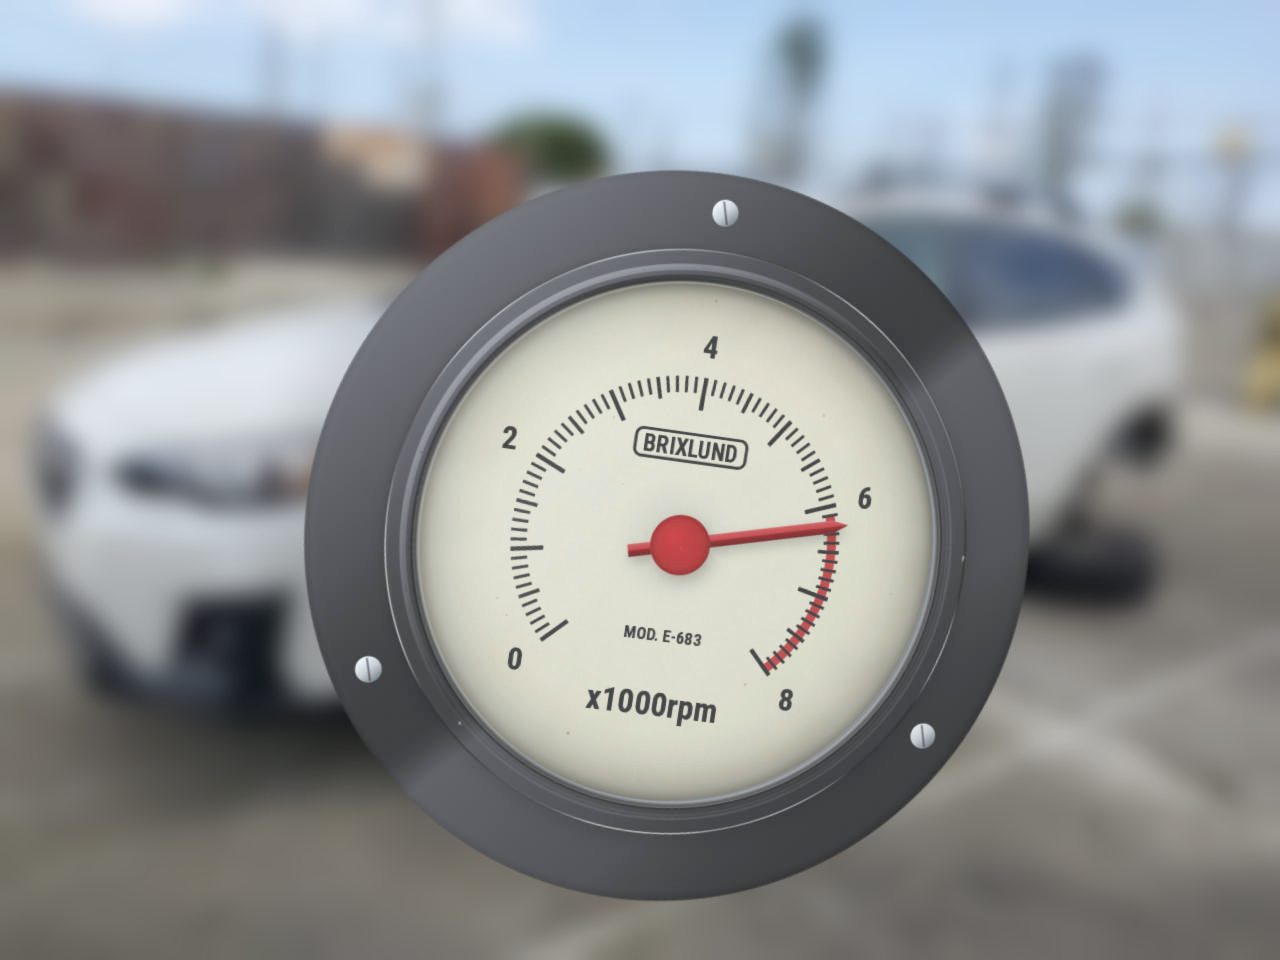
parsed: 6200 rpm
